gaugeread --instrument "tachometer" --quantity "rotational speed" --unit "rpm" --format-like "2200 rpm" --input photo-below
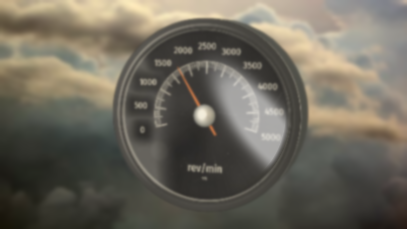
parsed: 1750 rpm
